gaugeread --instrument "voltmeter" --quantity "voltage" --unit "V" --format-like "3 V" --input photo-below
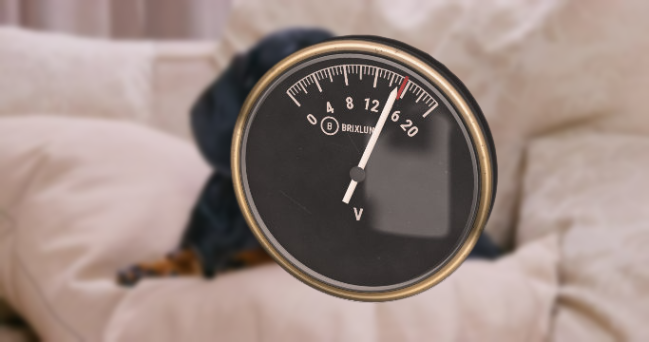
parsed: 15 V
